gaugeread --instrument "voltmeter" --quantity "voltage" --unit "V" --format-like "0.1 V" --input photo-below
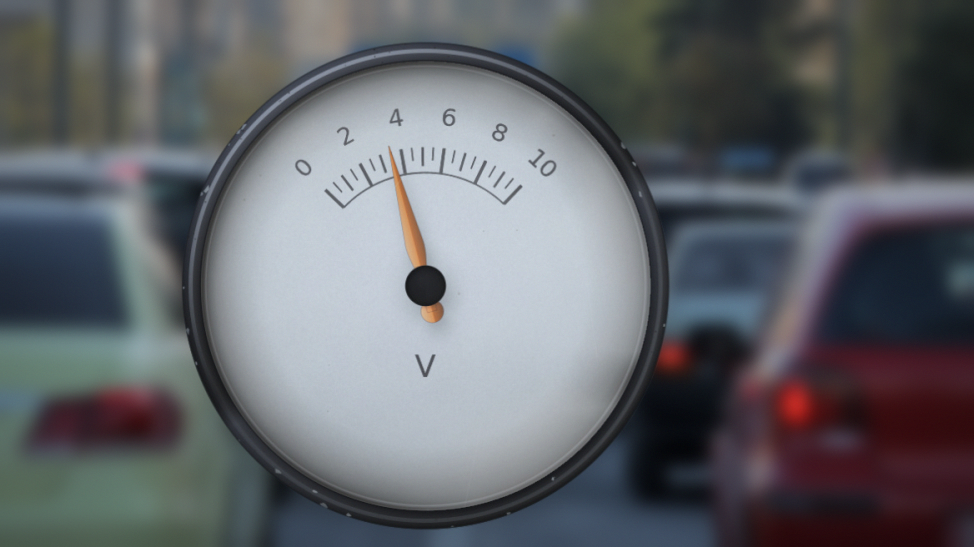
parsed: 3.5 V
